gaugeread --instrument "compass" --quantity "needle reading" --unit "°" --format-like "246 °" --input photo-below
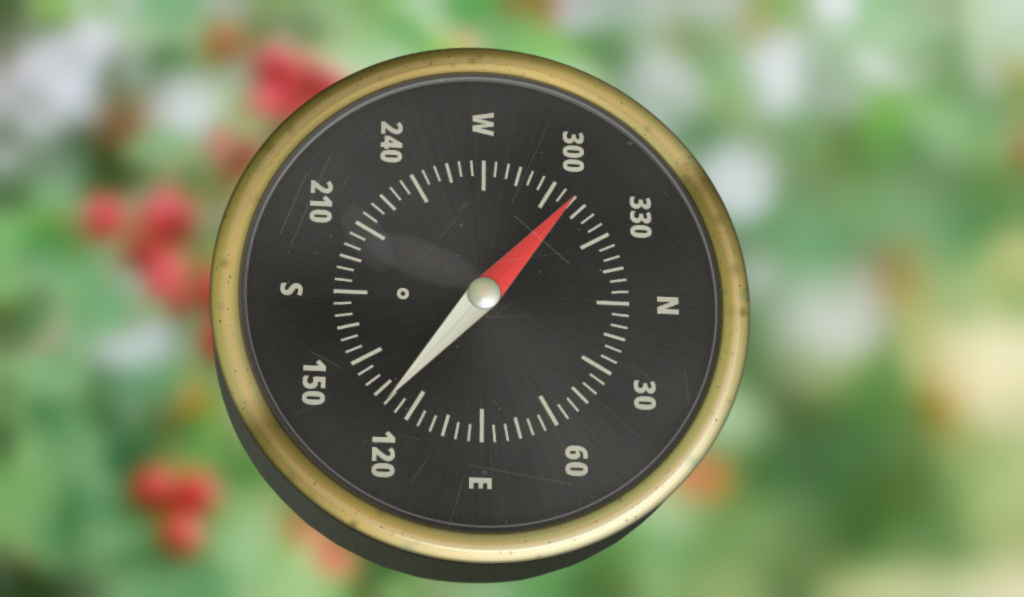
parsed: 310 °
